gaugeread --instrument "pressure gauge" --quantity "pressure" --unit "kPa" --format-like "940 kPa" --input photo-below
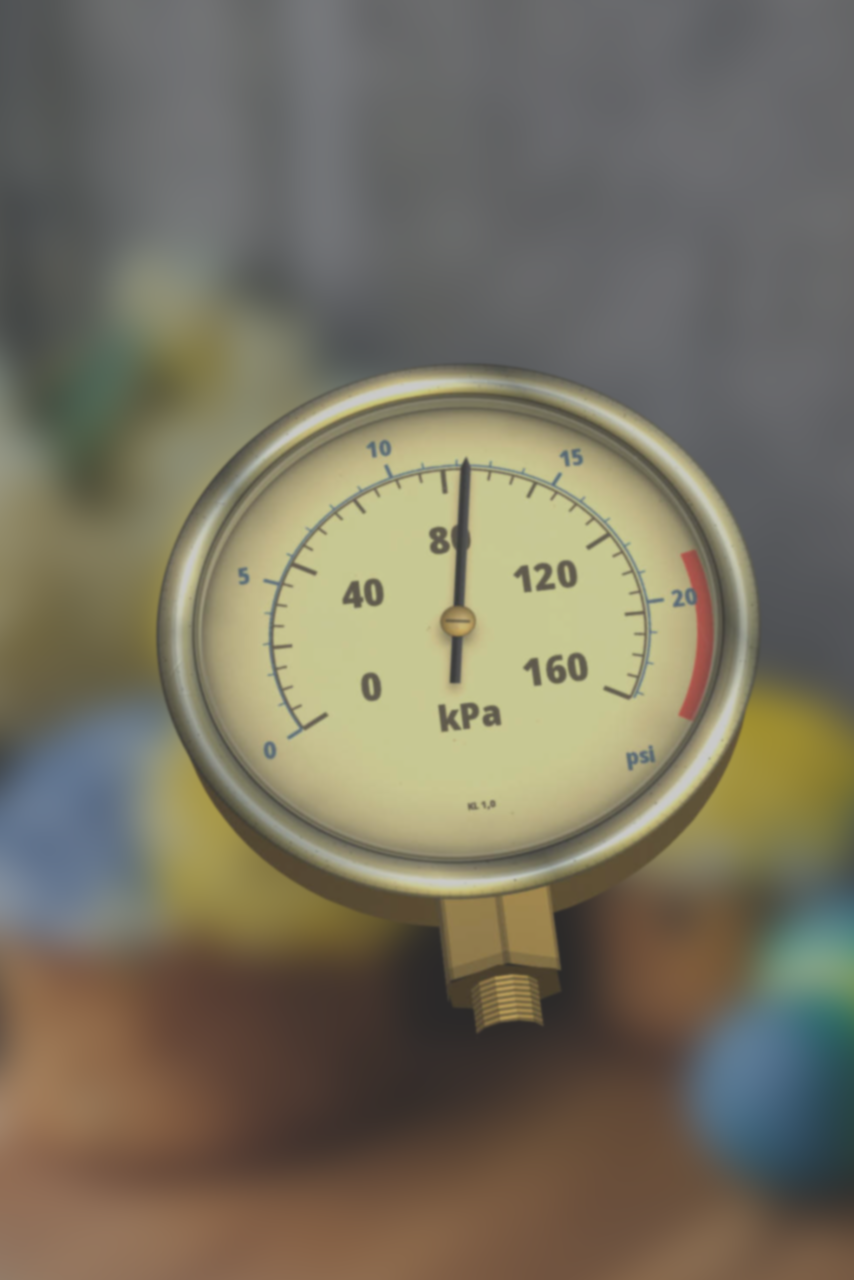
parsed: 85 kPa
